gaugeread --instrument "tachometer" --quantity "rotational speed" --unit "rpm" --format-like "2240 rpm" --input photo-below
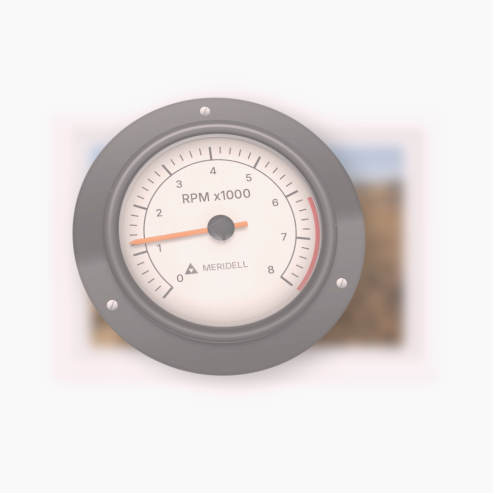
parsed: 1200 rpm
